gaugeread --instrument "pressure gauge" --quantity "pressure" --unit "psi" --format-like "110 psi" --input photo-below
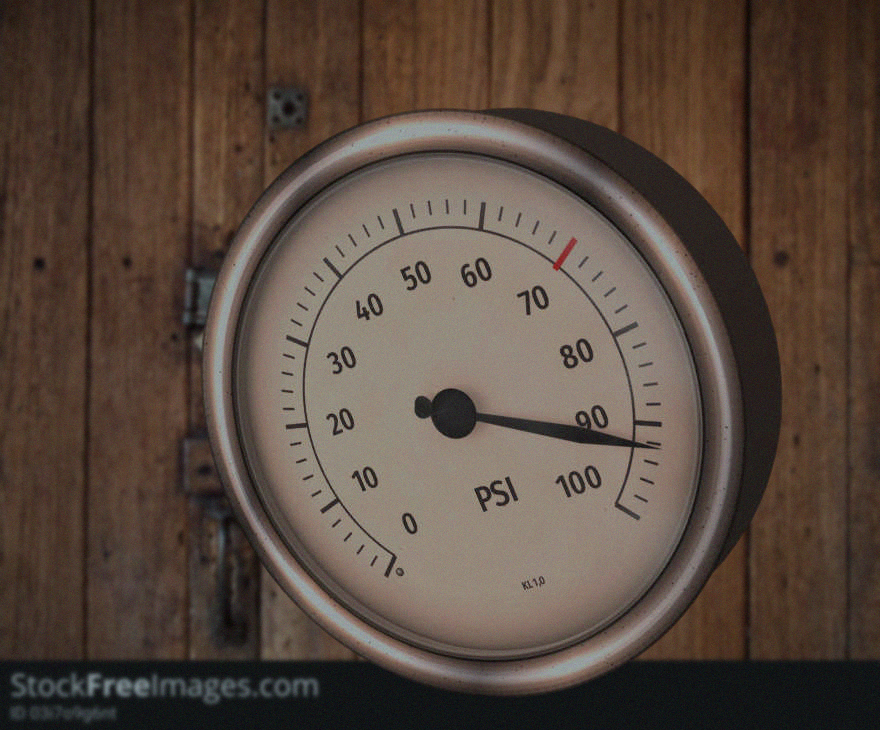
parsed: 92 psi
